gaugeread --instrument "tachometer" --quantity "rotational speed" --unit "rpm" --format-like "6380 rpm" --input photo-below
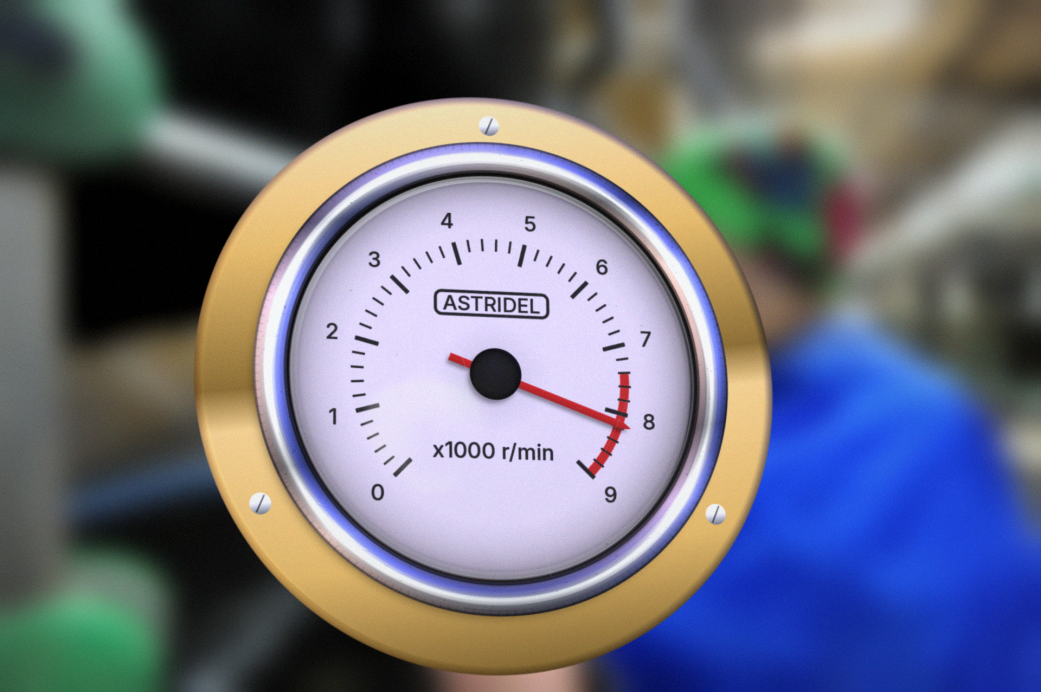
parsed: 8200 rpm
